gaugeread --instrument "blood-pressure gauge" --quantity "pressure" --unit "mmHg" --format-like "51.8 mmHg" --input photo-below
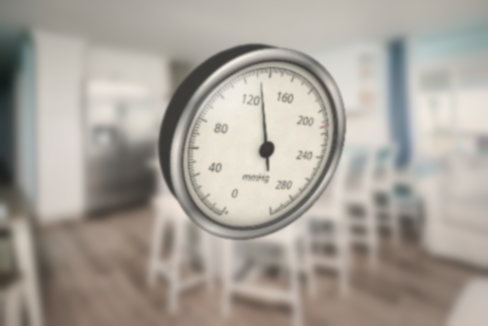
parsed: 130 mmHg
